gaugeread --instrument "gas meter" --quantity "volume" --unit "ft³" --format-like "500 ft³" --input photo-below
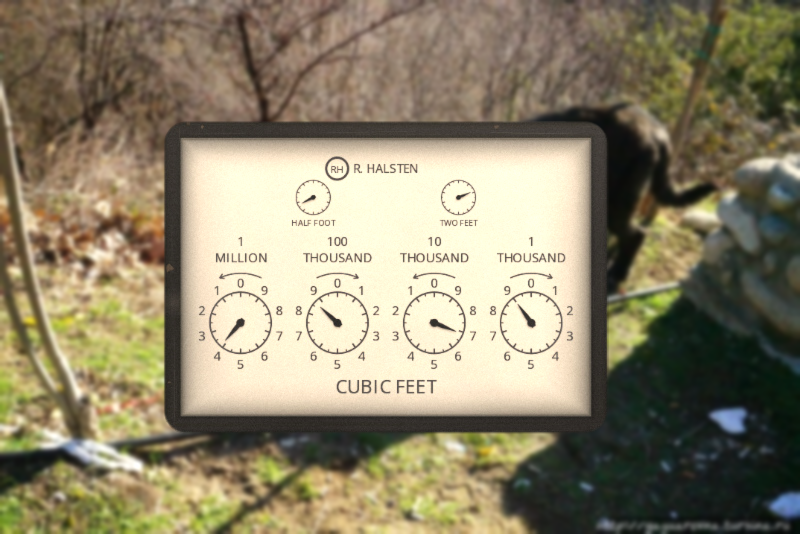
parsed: 386900 ft³
